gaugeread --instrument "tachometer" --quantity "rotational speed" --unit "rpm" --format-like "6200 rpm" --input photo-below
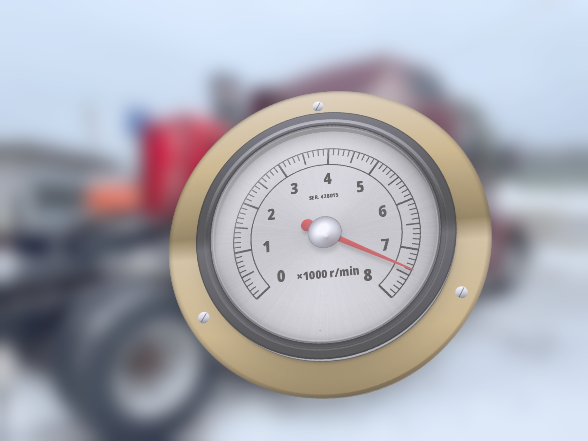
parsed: 7400 rpm
